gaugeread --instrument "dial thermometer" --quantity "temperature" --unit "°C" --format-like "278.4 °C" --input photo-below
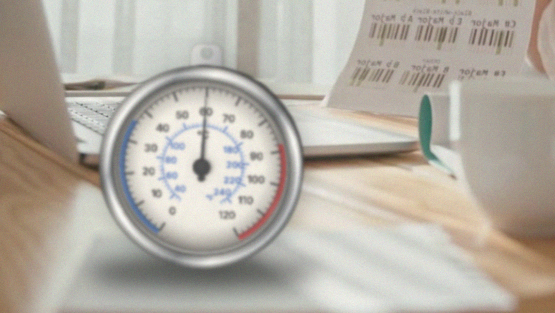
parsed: 60 °C
